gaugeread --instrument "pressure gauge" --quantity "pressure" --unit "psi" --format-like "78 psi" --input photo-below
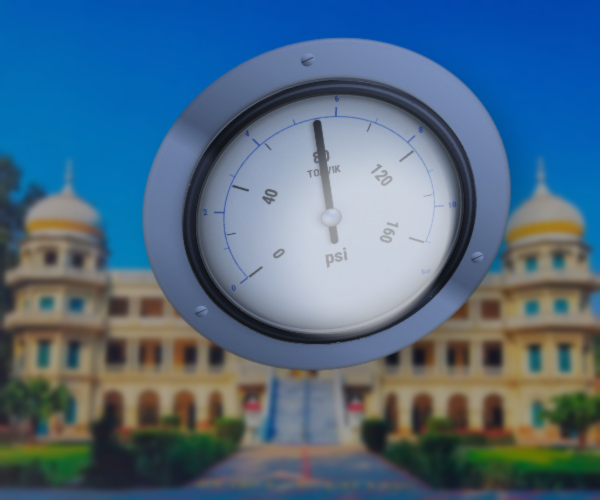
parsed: 80 psi
